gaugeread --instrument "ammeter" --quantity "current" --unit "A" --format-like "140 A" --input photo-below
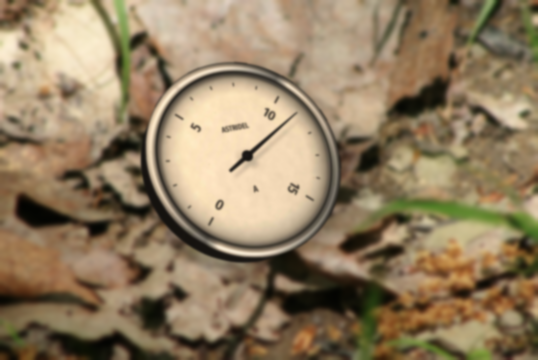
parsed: 11 A
